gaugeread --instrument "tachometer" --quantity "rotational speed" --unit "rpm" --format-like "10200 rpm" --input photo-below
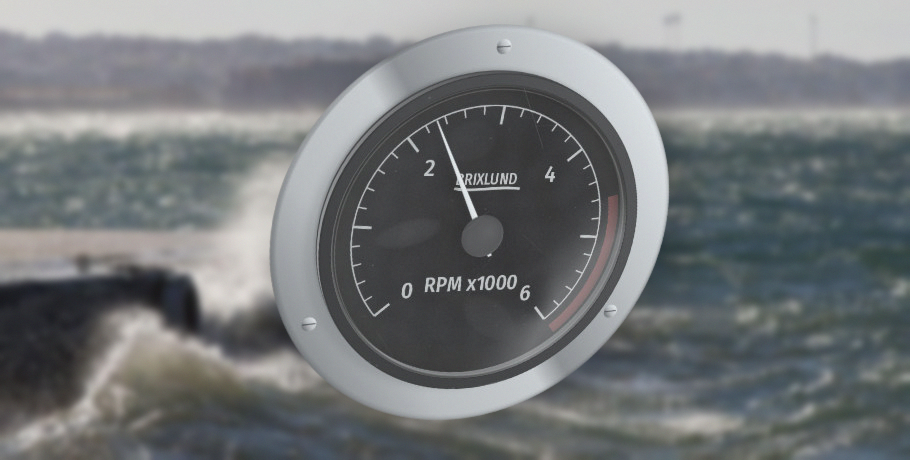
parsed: 2300 rpm
